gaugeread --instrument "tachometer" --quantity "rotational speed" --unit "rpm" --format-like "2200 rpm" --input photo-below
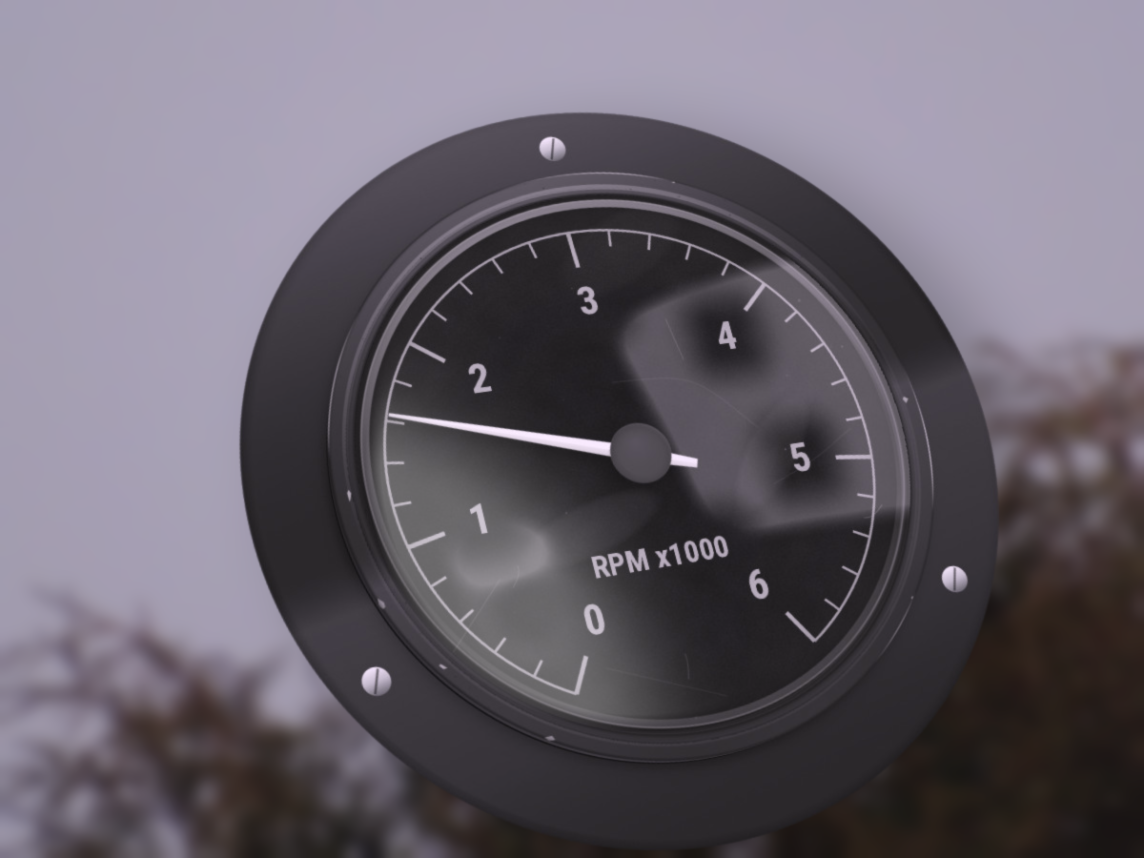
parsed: 1600 rpm
